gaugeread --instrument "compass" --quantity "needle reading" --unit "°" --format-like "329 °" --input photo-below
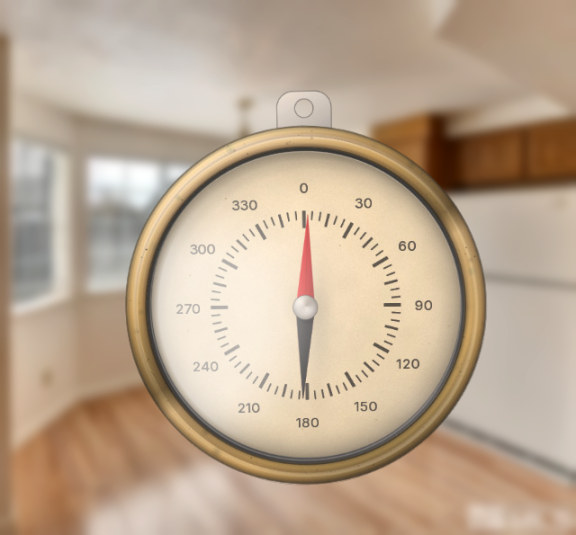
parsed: 2.5 °
